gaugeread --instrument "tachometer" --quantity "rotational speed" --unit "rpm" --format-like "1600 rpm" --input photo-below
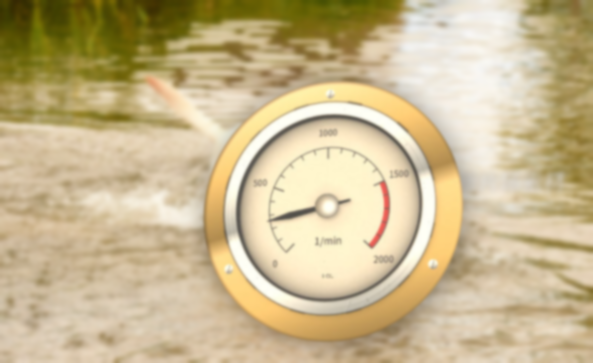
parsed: 250 rpm
